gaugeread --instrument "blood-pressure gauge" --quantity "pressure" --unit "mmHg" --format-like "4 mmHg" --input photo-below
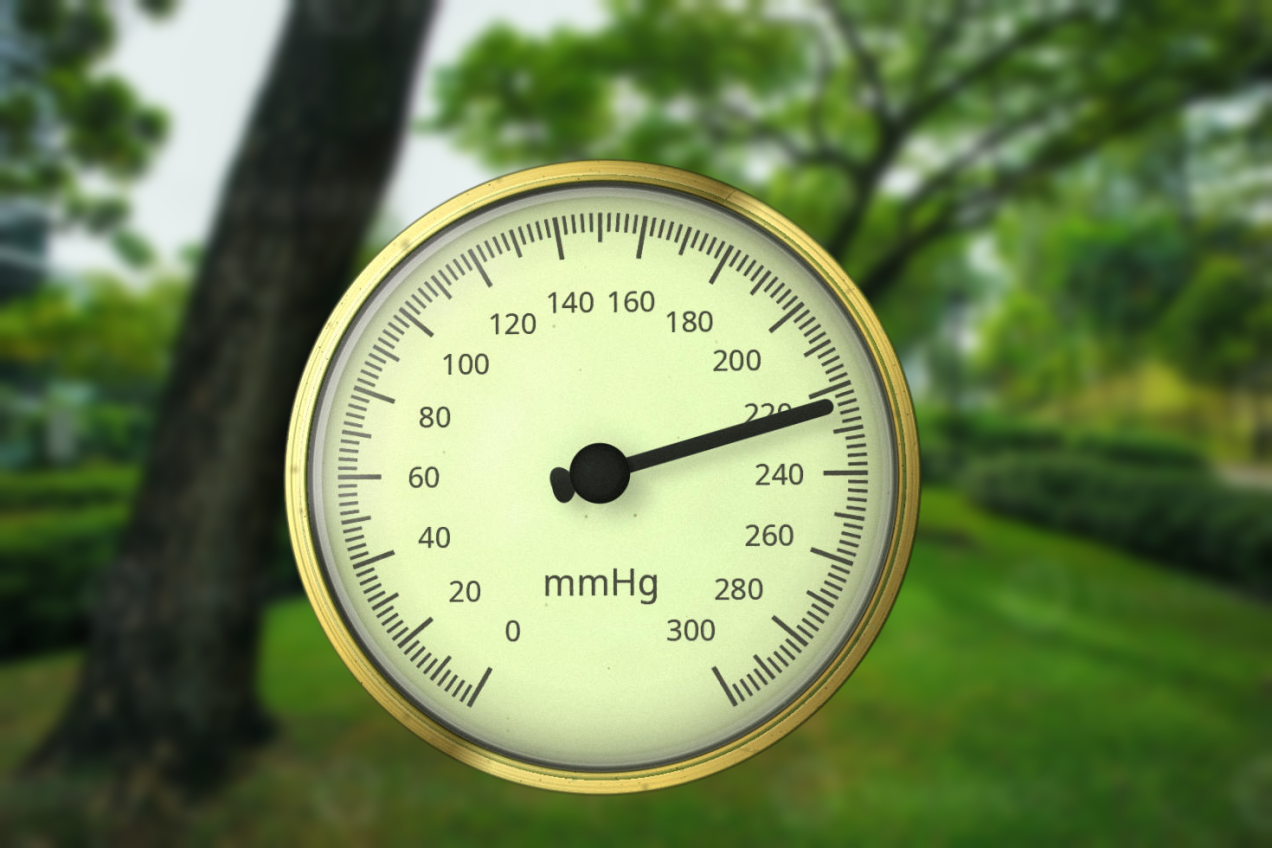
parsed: 224 mmHg
